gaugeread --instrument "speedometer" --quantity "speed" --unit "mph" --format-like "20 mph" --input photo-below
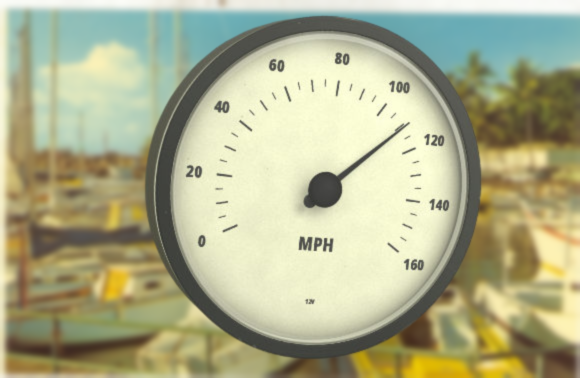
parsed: 110 mph
